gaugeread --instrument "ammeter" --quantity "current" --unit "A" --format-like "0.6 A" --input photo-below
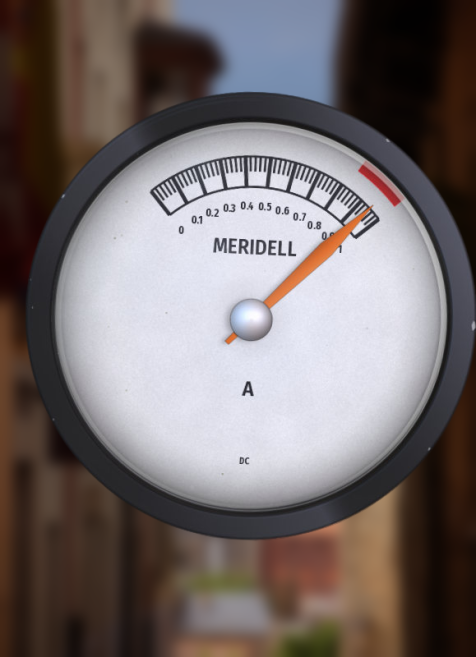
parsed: 0.94 A
